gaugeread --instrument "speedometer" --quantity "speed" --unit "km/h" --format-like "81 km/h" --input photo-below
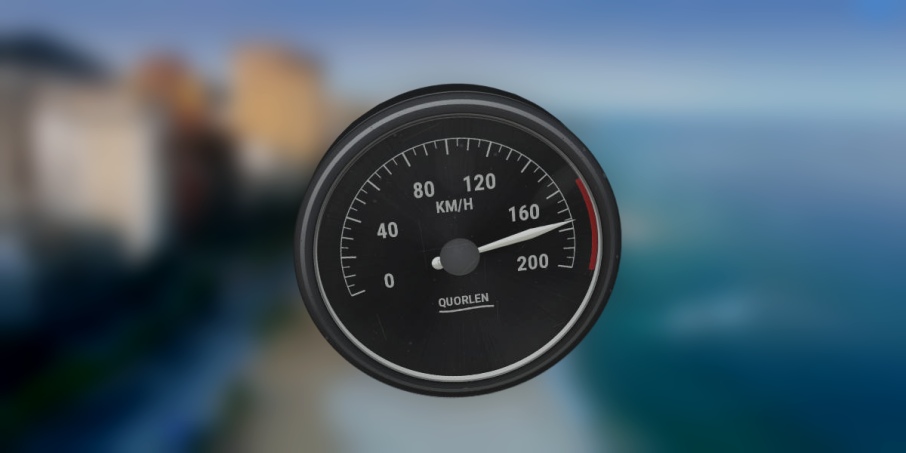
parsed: 175 km/h
